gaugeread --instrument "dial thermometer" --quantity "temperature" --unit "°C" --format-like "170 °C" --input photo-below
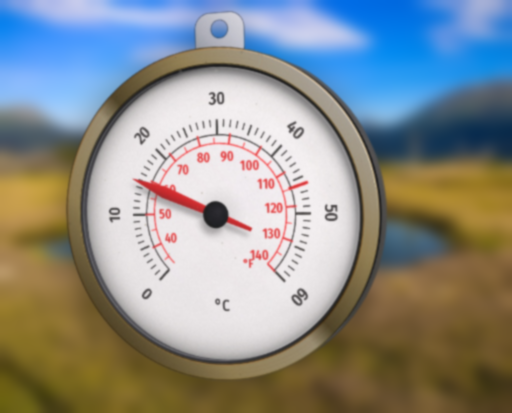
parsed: 15 °C
